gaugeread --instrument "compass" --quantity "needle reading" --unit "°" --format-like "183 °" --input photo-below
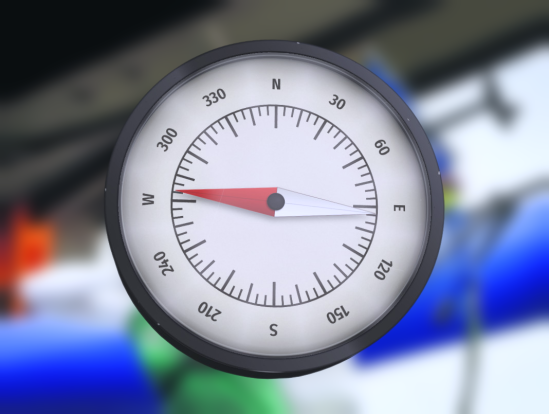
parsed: 275 °
